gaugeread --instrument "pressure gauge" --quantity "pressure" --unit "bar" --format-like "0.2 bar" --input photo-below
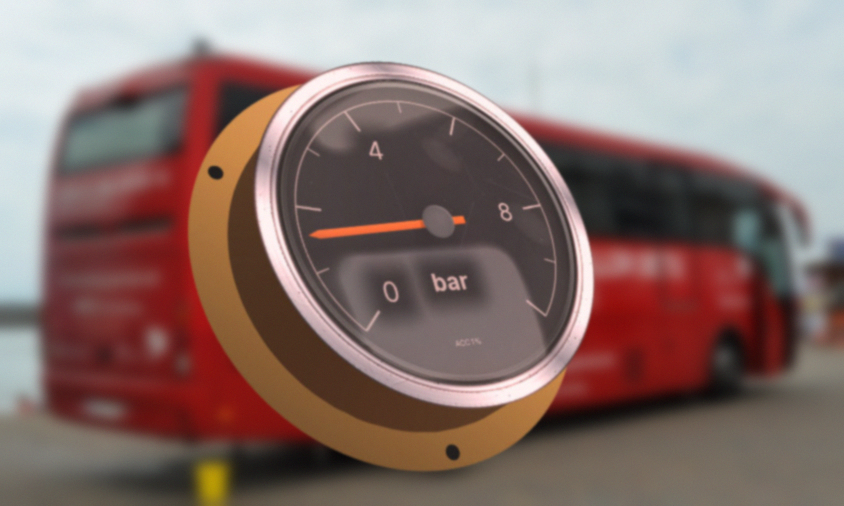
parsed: 1.5 bar
